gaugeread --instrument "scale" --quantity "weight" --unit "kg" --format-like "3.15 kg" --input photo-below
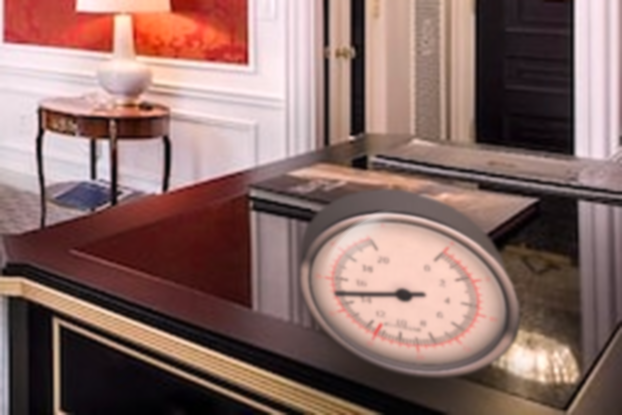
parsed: 15 kg
